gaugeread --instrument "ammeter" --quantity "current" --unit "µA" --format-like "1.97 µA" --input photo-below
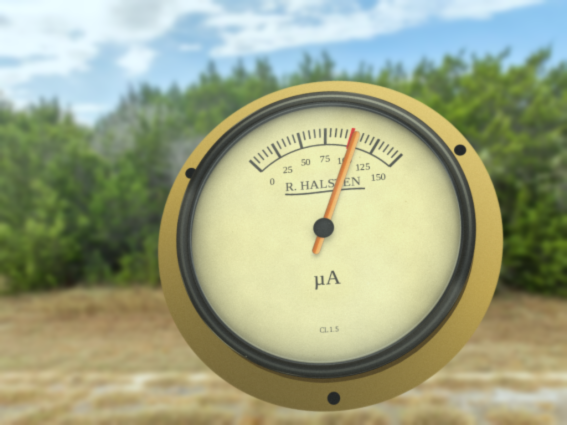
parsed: 105 µA
